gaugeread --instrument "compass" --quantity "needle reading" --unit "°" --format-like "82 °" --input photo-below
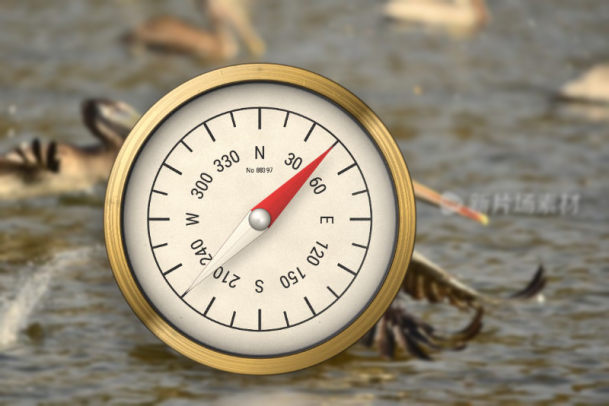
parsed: 45 °
